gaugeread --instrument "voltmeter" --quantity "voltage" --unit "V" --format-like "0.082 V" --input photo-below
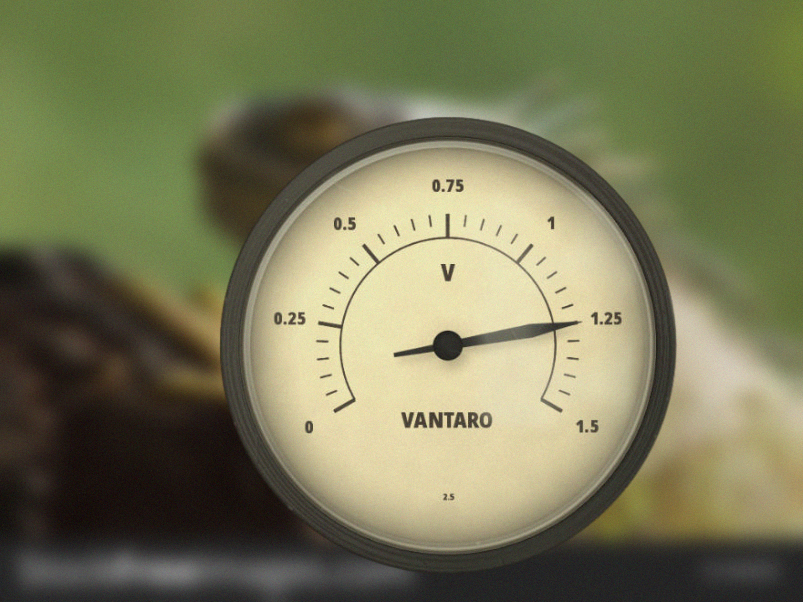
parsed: 1.25 V
